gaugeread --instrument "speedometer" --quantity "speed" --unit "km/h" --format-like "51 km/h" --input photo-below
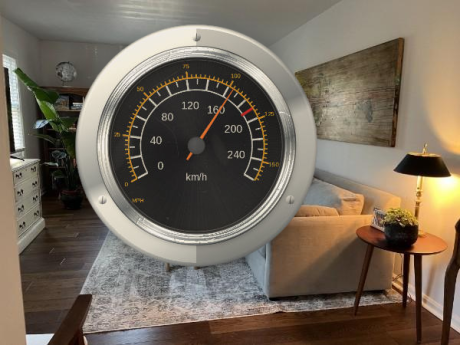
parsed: 165 km/h
